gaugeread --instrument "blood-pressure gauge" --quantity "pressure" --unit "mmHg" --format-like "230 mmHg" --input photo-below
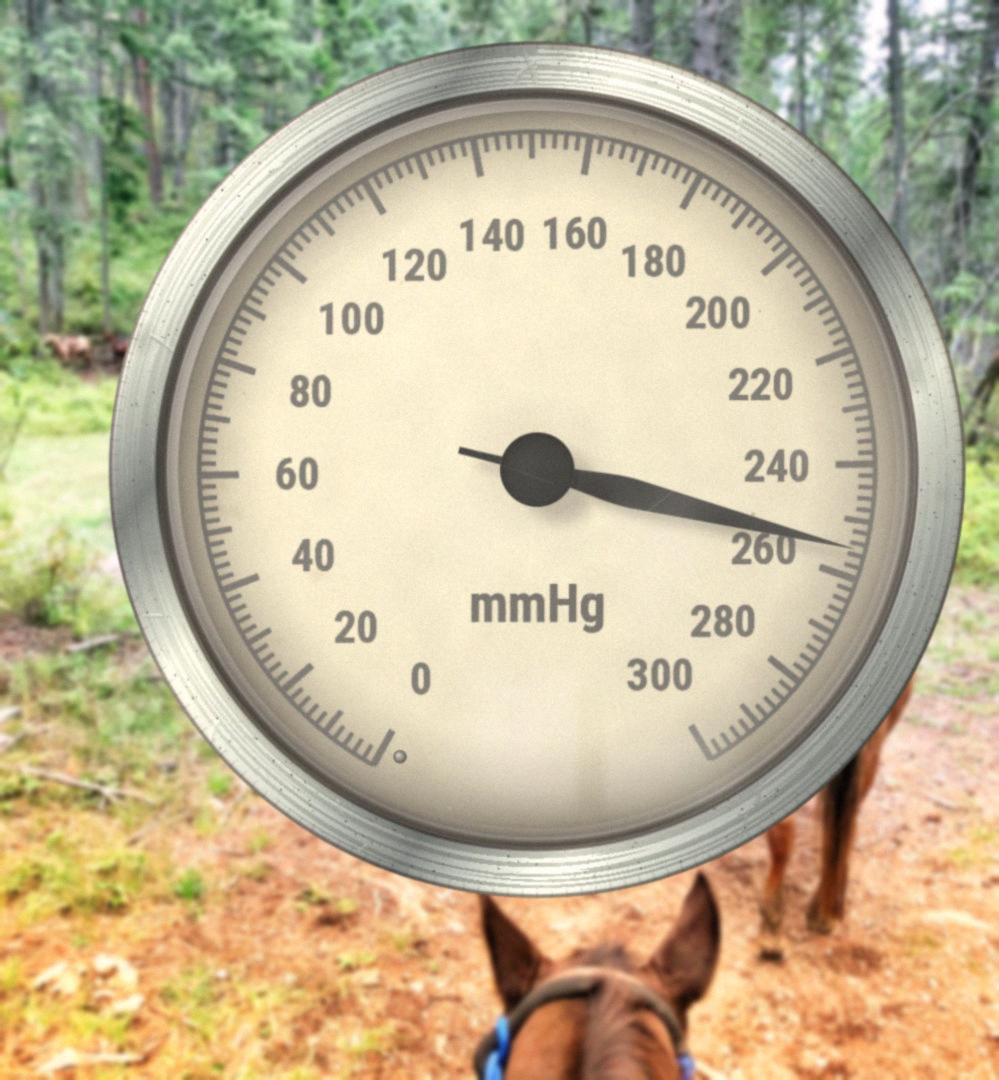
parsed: 255 mmHg
